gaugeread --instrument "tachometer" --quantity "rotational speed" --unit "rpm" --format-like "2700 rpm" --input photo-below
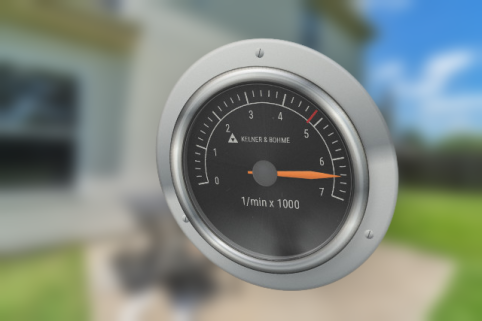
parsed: 6400 rpm
